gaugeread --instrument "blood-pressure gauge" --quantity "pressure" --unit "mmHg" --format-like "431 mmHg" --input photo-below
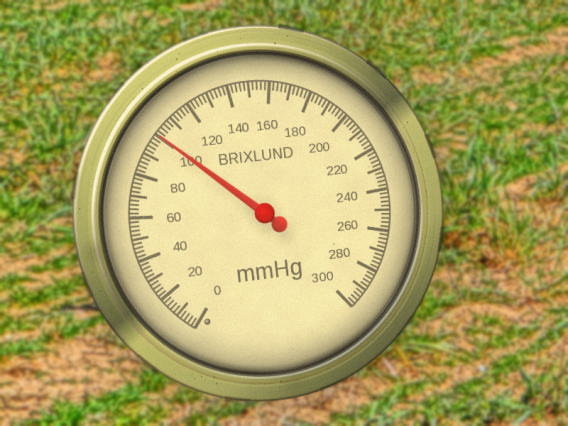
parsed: 100 mmHg
